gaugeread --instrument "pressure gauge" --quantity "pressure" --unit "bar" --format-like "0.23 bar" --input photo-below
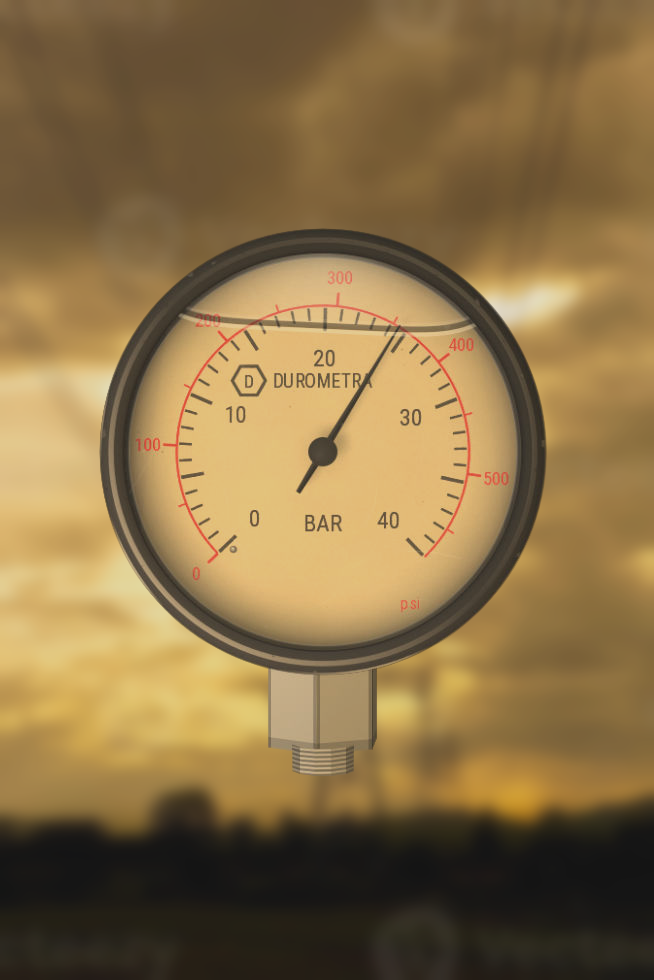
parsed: 24.5 bar
